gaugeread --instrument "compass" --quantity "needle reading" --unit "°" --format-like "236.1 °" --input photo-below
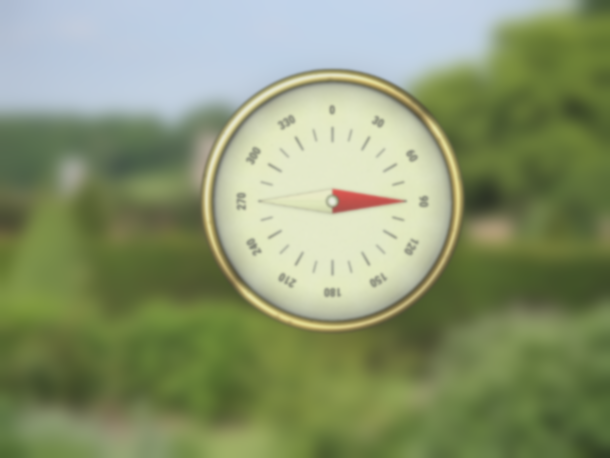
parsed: 90 °
